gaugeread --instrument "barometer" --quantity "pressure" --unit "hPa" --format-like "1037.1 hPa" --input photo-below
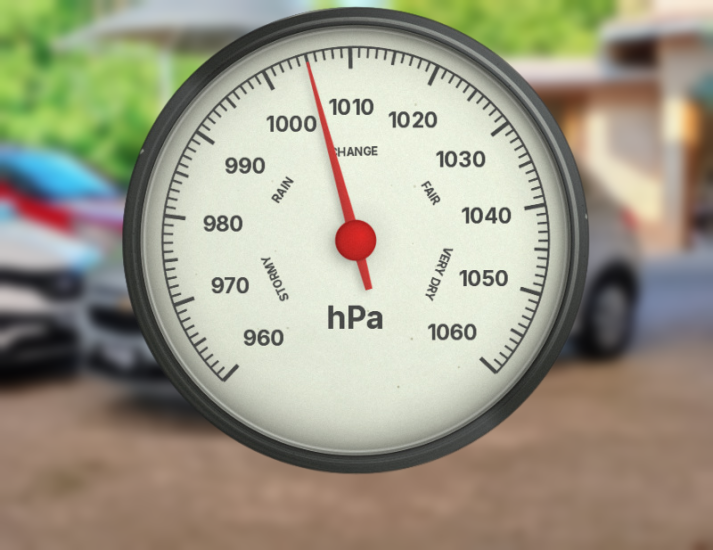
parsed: 1005 hPa
